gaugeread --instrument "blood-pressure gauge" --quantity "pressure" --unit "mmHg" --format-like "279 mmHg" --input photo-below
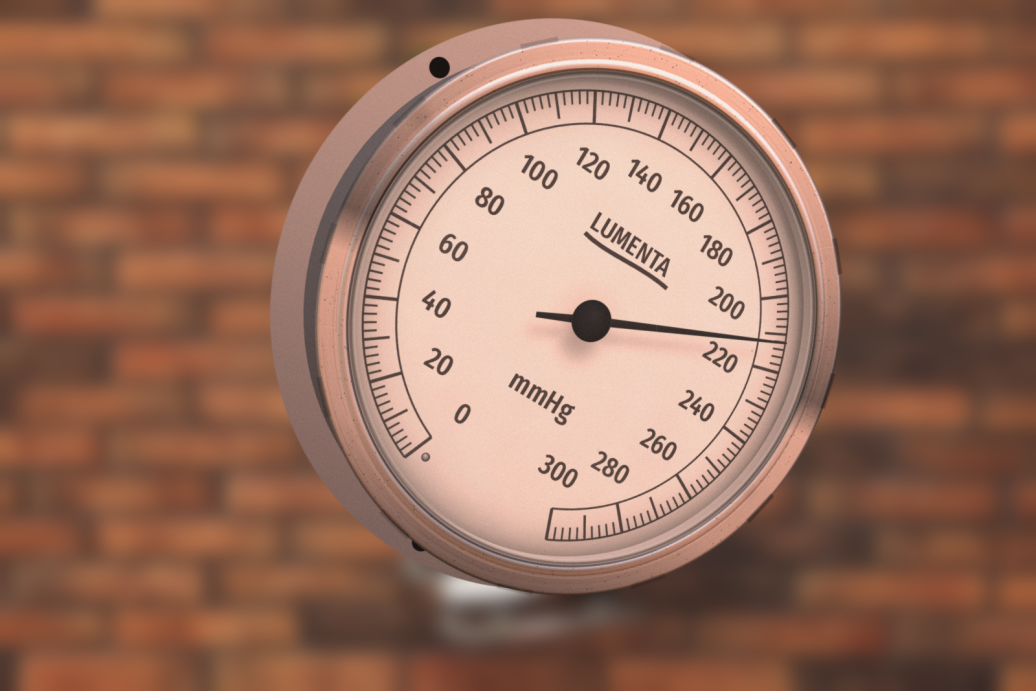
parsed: 212 mmHg
